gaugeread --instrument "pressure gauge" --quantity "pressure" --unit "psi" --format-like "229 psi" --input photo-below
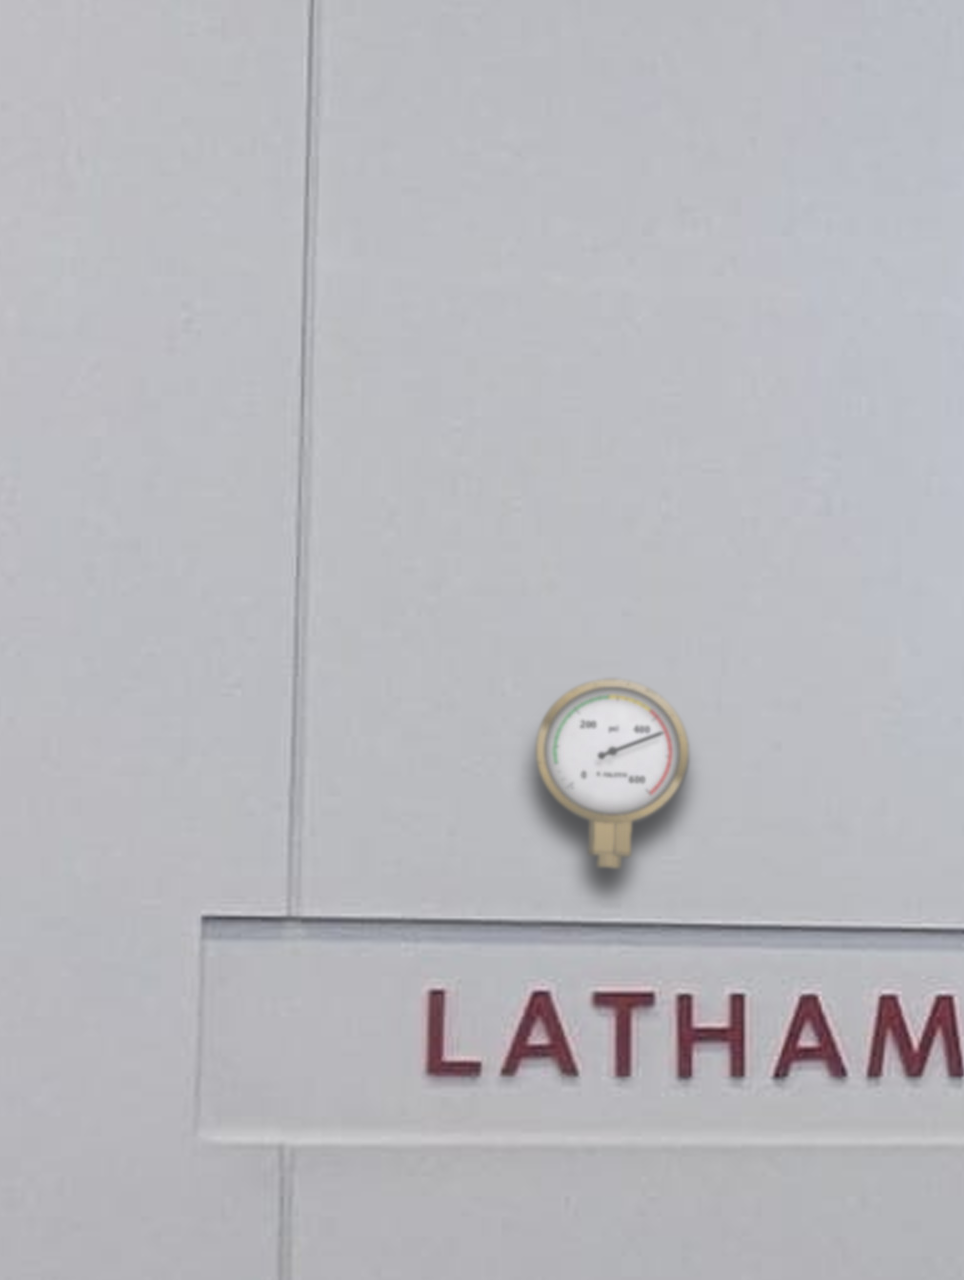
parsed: 440 psi
